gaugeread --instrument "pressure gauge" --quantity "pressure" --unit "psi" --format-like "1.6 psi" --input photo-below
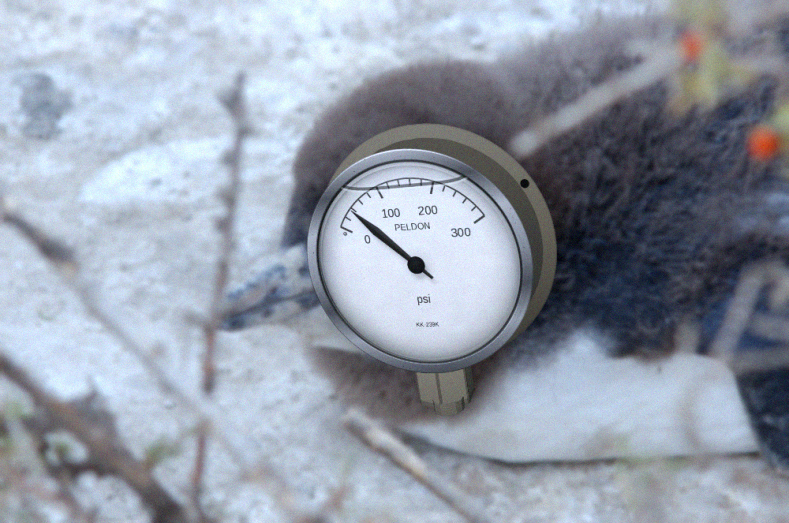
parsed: 40 psi
